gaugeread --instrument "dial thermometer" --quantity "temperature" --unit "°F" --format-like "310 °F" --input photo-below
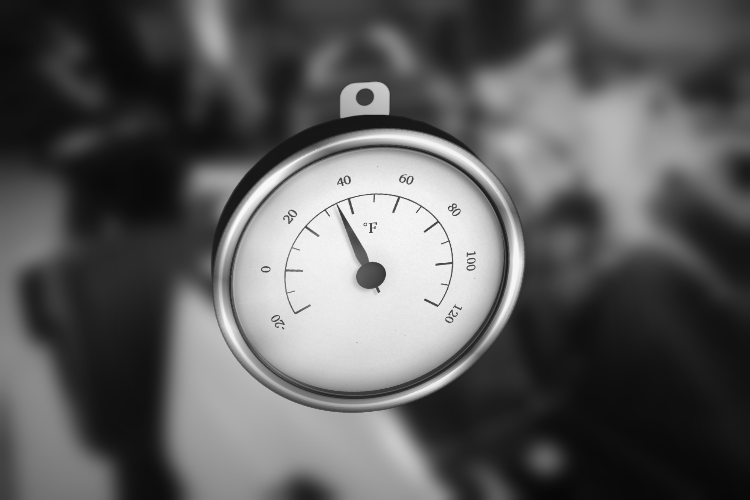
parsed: 35 °F
